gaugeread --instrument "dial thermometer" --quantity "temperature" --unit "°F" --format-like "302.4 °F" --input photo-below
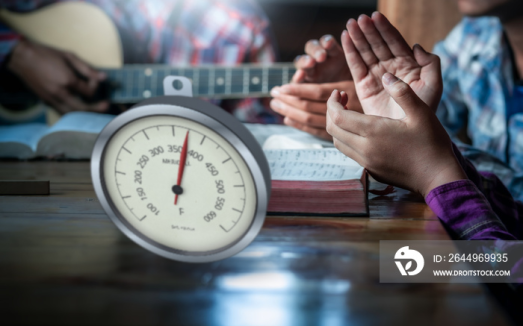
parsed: 375 °F
